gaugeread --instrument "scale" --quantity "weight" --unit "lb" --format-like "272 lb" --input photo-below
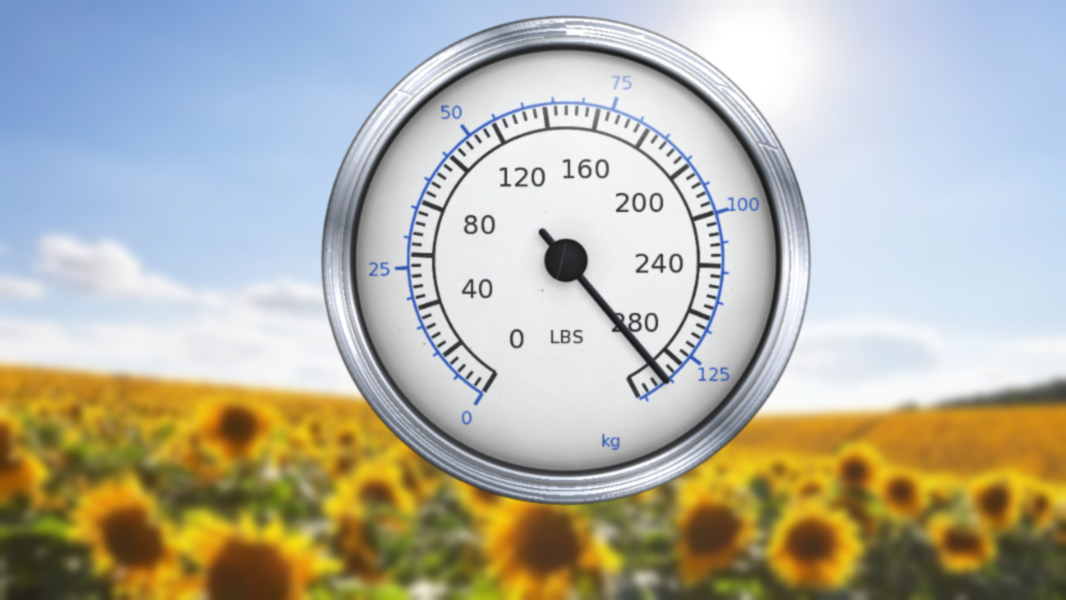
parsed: 288 lb
